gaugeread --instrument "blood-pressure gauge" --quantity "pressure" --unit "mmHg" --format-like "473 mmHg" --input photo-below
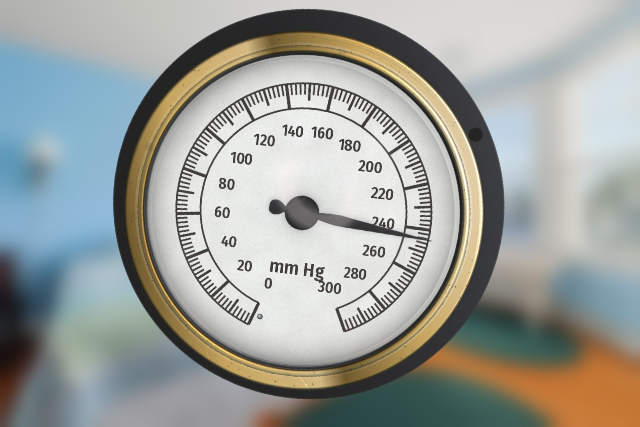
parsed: 244 mmHg
